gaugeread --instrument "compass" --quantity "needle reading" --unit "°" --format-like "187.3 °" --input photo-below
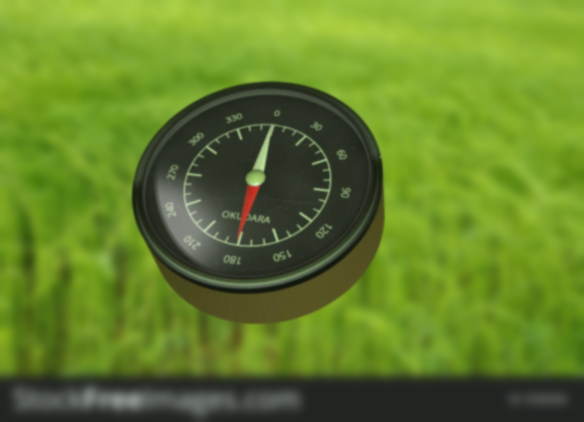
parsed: 180 °
